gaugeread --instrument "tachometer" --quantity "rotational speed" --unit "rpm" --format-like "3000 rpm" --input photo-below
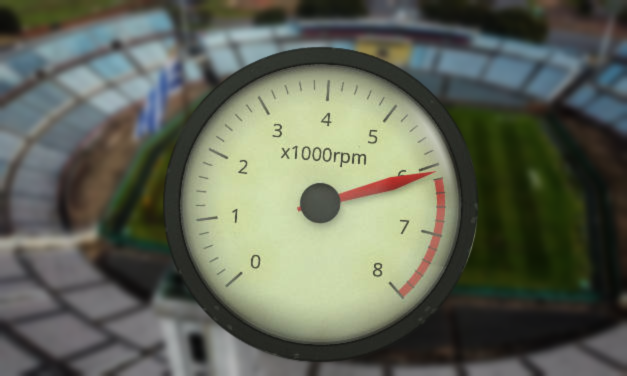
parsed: 6100 rpm
